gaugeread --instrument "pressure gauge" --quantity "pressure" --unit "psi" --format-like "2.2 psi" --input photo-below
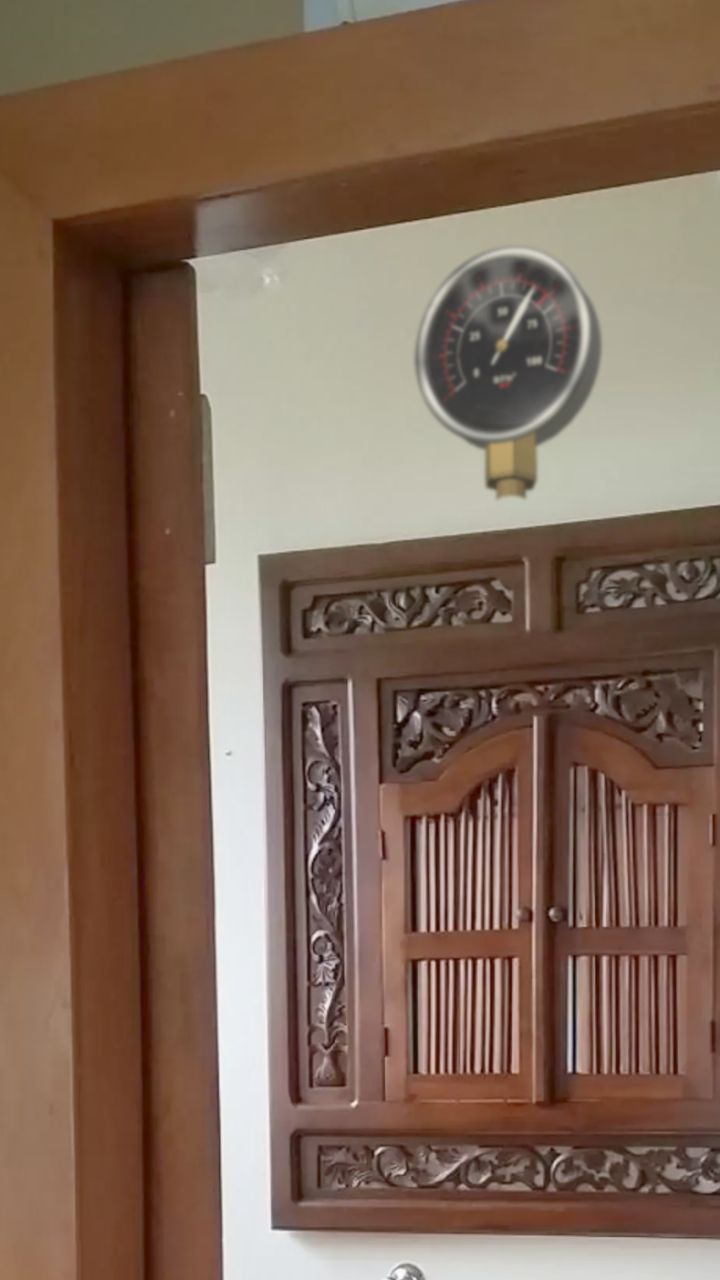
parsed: 65 psi
